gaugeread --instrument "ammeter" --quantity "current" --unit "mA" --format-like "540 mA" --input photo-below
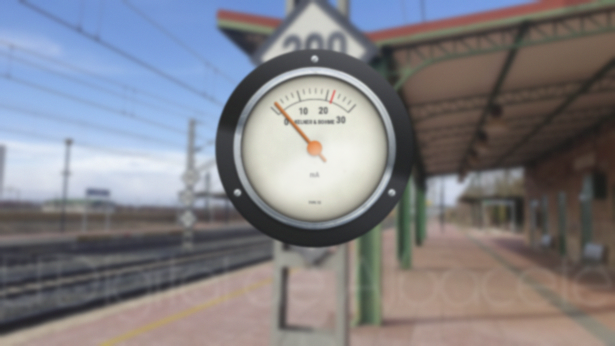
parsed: 2 mA
